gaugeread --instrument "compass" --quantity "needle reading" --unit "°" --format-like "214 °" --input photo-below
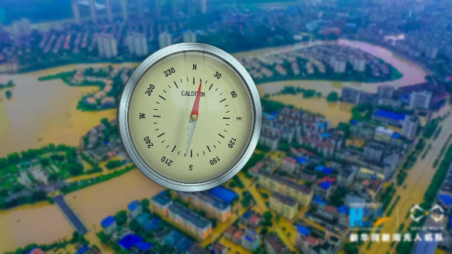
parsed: 10 °
